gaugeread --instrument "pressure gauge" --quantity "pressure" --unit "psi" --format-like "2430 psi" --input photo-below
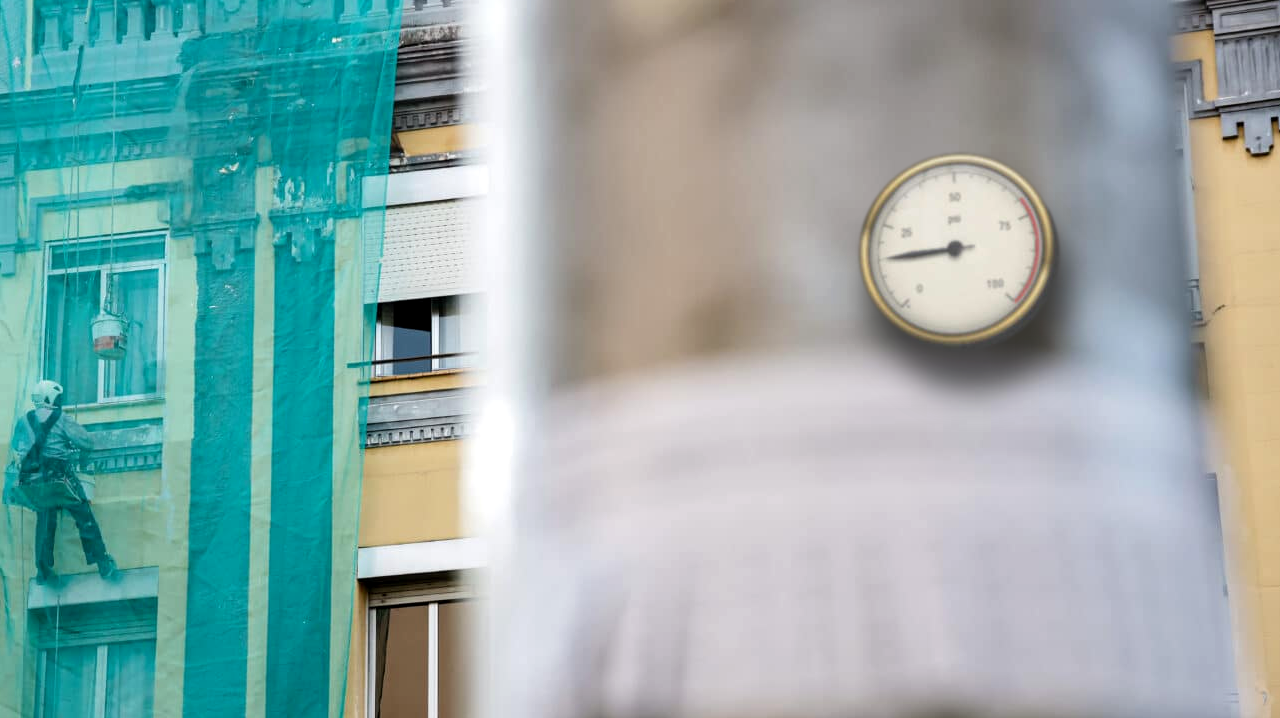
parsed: 15 psi
